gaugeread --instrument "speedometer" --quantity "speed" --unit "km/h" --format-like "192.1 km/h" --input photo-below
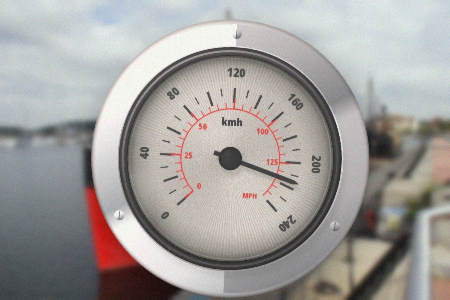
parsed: 215 km/h
